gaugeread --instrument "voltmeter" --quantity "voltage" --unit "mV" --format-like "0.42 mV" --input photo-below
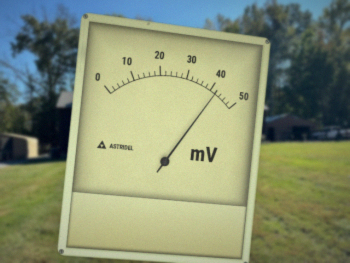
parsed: 42 mV
